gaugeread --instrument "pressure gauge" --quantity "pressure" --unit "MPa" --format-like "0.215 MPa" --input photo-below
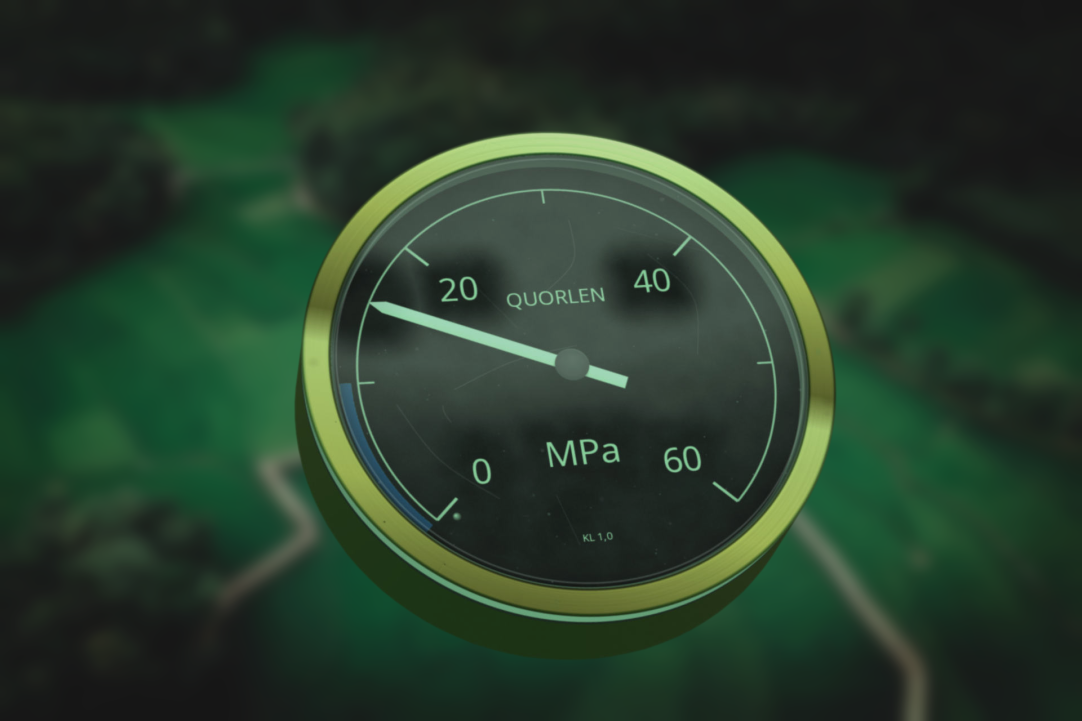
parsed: 15 MPa
